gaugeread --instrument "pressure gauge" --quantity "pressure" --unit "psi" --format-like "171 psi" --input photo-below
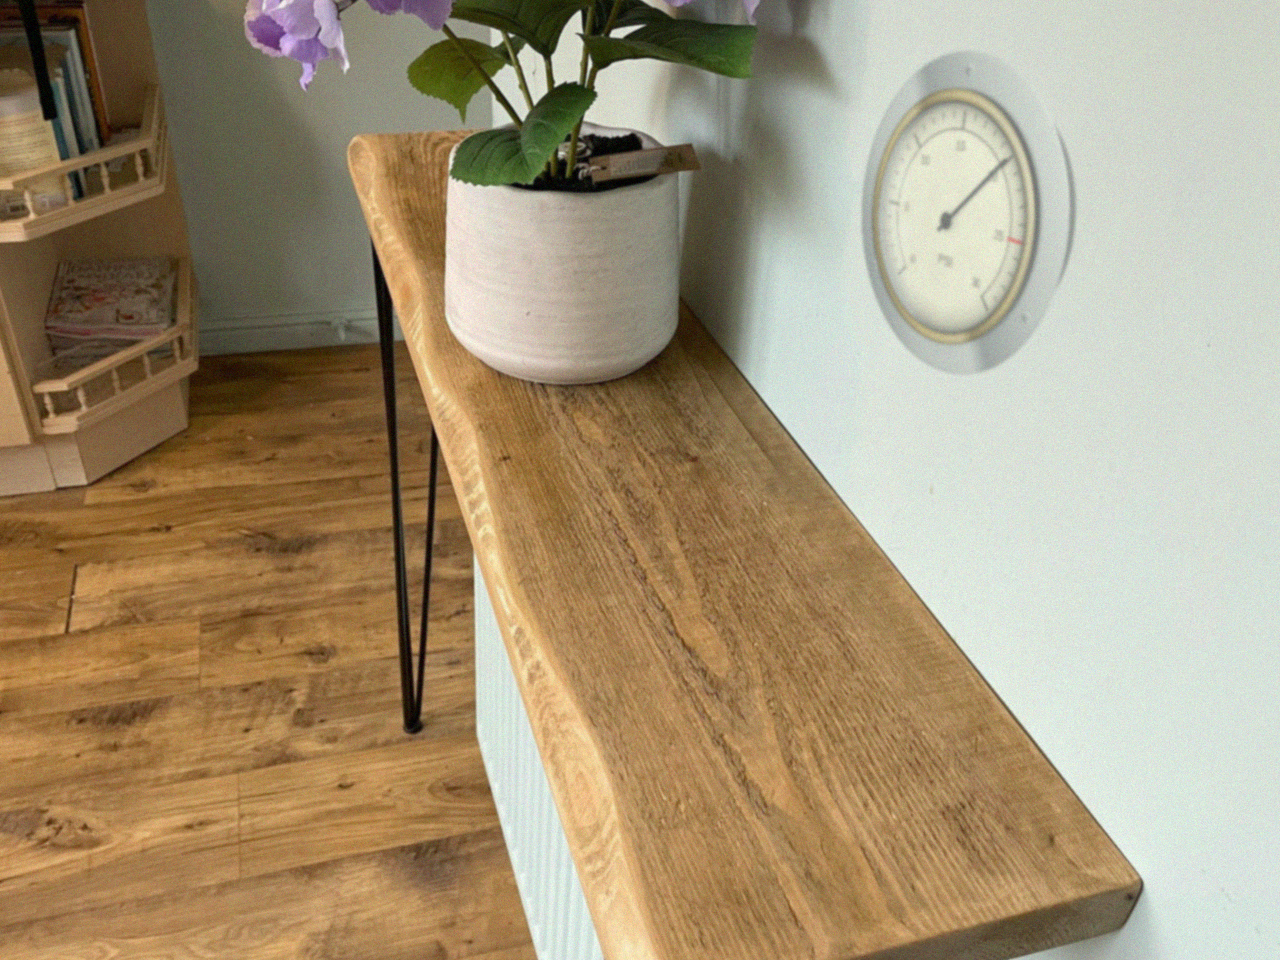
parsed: 20 psi
